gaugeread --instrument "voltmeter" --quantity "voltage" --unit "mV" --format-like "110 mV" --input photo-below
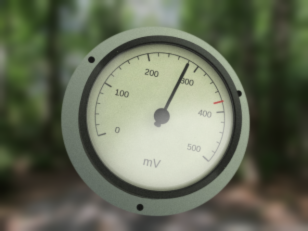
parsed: 280 mV
